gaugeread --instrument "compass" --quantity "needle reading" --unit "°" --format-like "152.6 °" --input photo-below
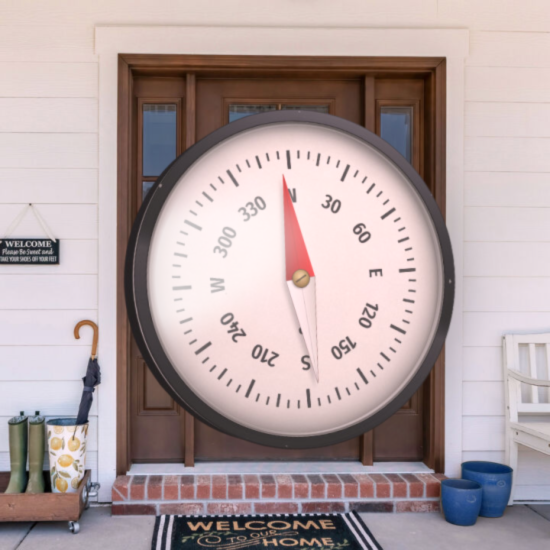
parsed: 355 °
